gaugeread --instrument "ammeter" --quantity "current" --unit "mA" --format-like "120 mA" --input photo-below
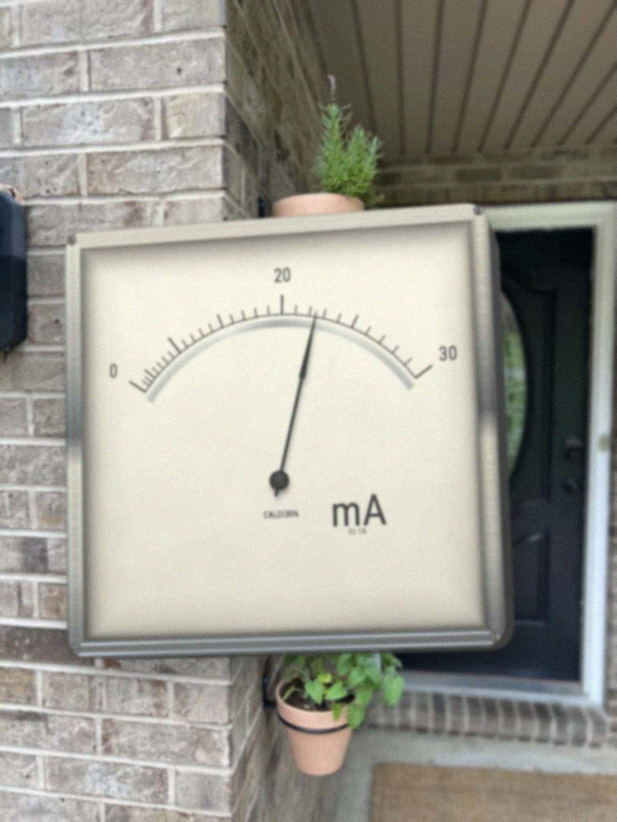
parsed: 22.5 mA
